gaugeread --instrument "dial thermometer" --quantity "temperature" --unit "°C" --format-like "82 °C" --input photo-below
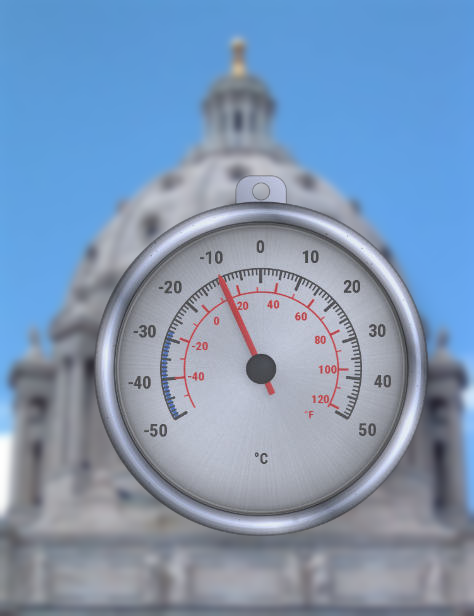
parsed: -10 °C
